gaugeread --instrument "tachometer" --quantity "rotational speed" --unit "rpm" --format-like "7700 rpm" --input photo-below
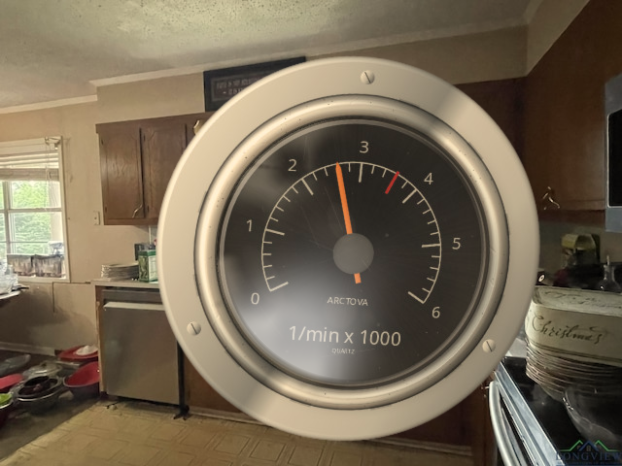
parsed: 2600 rpm
